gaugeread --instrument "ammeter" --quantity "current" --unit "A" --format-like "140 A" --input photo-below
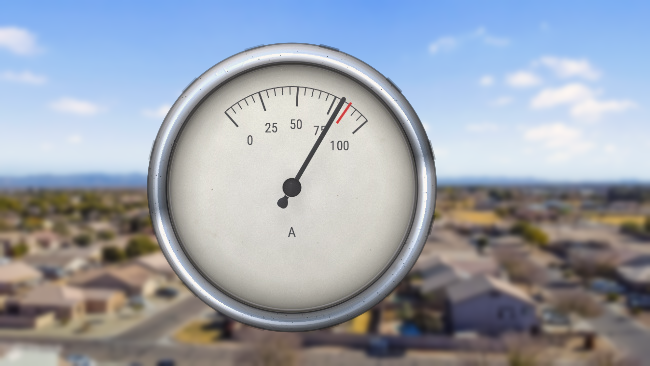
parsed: 80 A
